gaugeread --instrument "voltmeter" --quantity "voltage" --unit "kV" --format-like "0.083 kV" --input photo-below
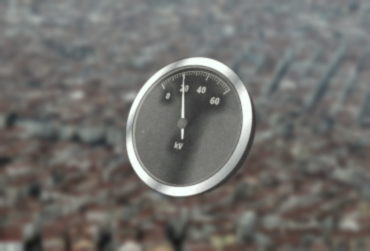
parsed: 20 kV
